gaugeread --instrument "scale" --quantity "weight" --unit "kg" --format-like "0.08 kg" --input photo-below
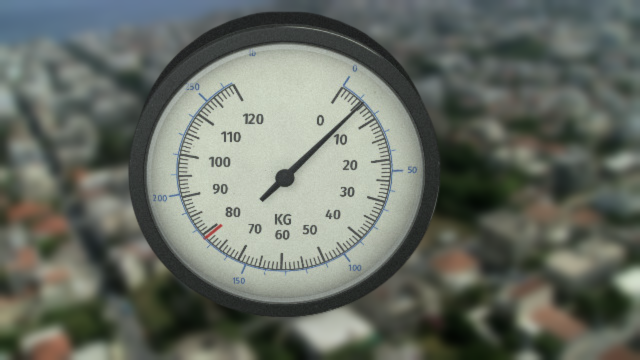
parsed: 5 kg
